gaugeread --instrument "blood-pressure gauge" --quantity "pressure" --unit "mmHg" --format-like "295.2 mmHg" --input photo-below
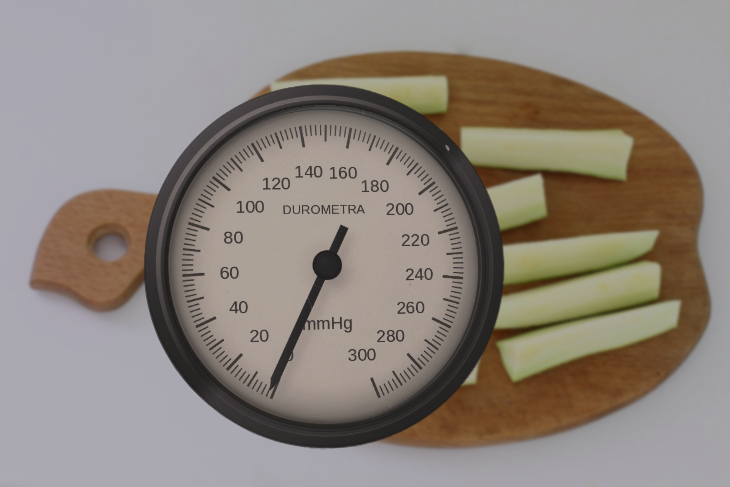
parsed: 2 mmHg
